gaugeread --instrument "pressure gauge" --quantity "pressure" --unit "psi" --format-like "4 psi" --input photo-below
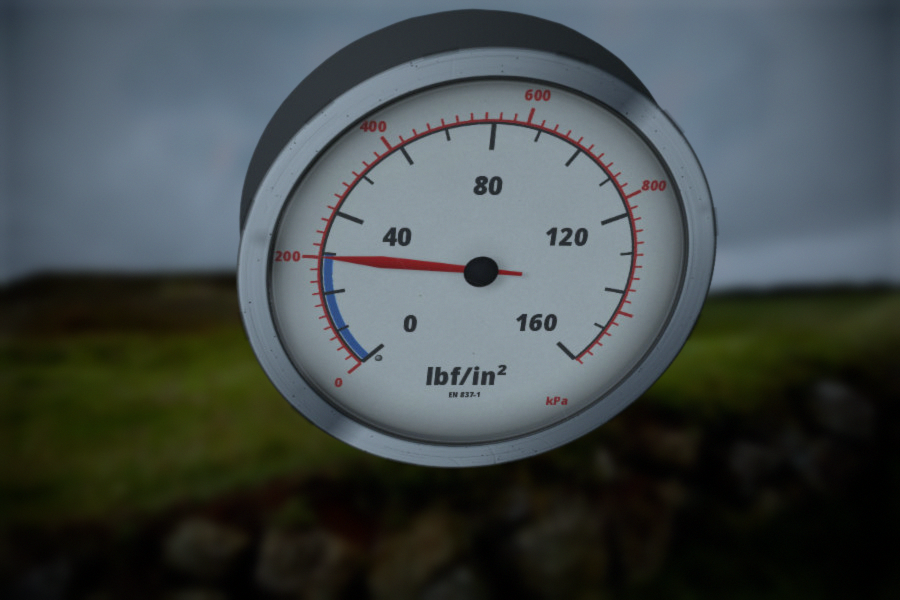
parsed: 30 psi
